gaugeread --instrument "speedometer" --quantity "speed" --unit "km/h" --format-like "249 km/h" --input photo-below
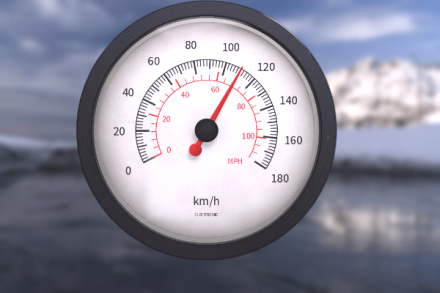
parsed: 110 km/h
